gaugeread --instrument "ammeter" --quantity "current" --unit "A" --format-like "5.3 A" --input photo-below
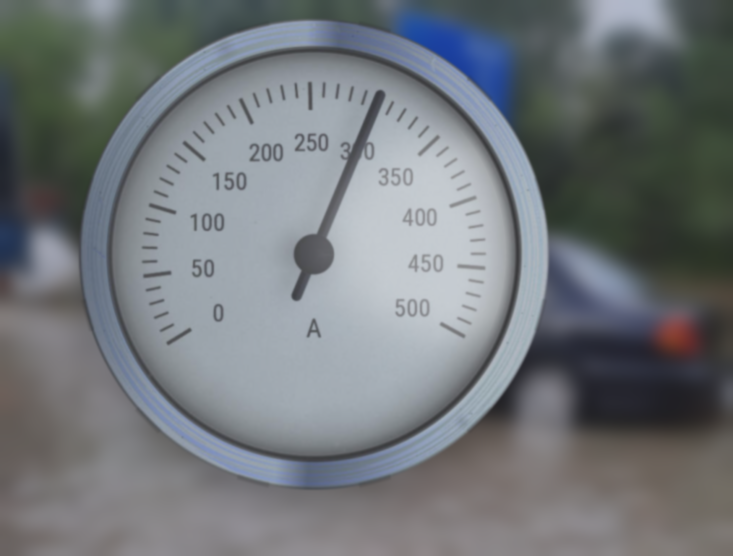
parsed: 300 A
